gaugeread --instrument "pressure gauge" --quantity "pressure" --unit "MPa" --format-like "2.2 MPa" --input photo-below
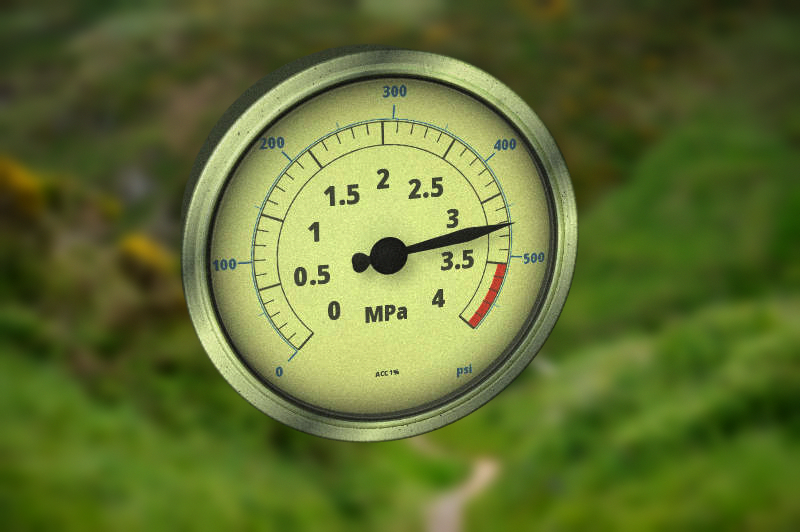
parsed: 3.2 MPa
